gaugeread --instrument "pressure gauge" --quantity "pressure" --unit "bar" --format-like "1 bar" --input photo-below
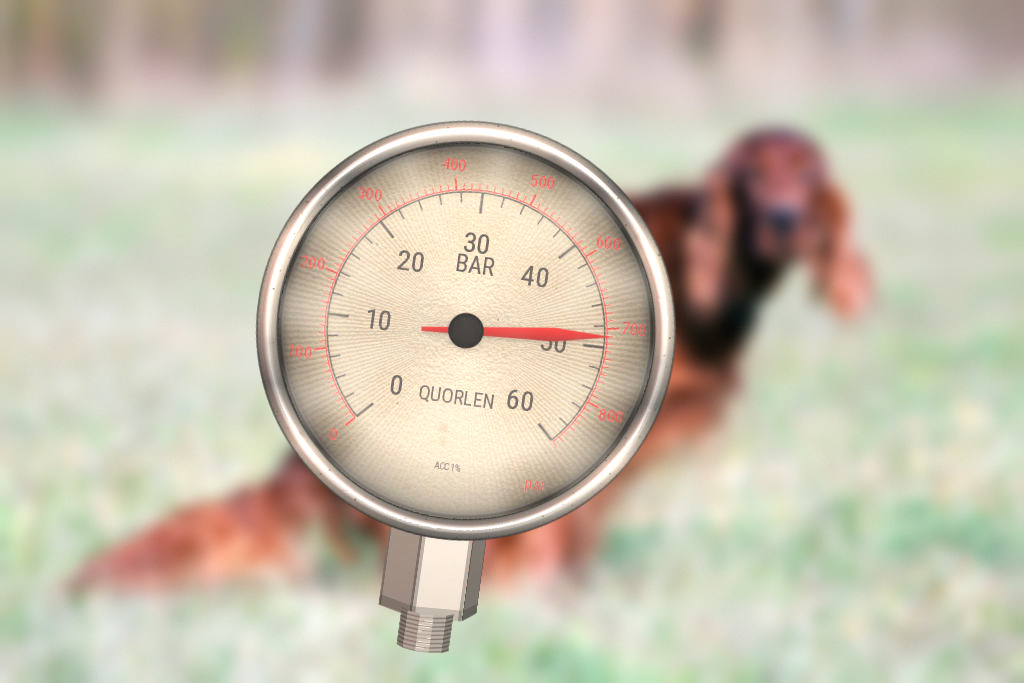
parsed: 49 bar
